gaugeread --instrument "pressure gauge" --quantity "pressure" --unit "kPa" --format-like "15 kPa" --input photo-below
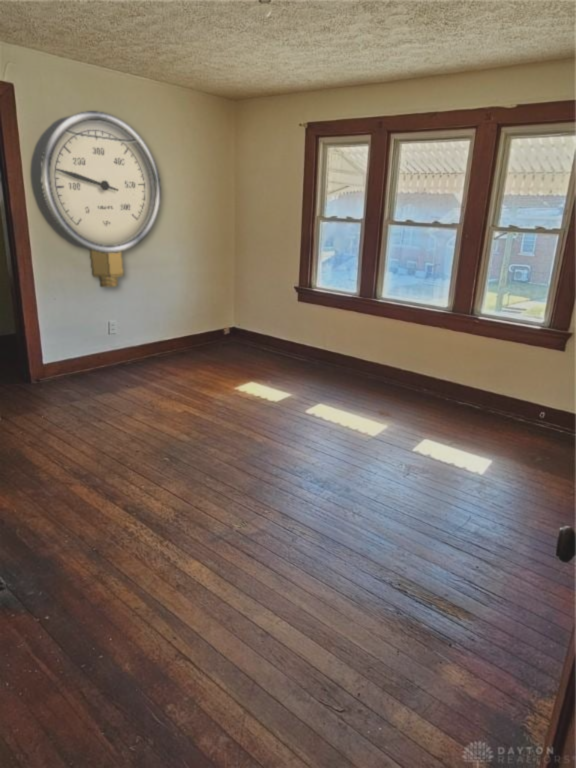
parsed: 140 kPa
